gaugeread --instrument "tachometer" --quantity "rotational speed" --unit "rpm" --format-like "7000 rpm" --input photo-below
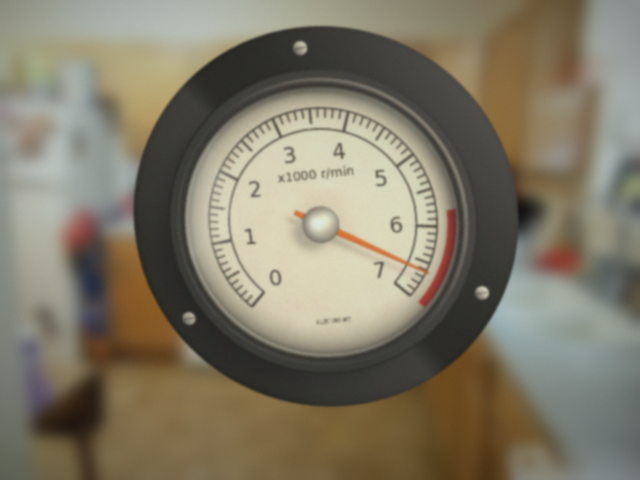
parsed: 6600 rpm
